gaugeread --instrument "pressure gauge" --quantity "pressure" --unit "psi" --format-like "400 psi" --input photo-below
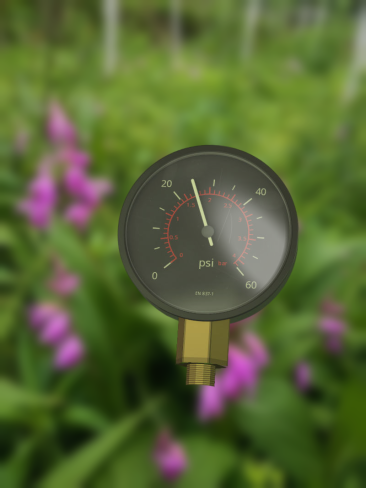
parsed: 25 psi
